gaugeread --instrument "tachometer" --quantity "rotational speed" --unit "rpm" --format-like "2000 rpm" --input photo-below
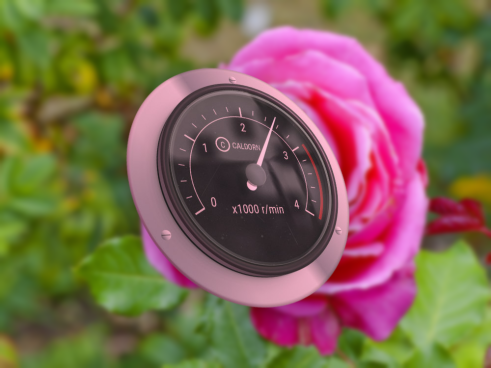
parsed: 2500 rpm
